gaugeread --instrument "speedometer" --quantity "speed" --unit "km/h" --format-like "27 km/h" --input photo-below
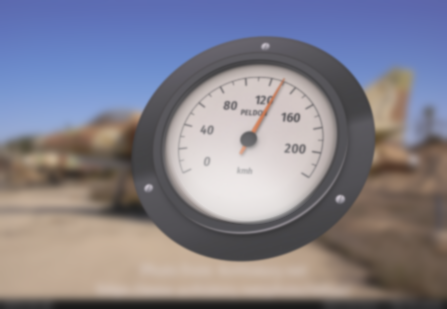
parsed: 130 km/h
